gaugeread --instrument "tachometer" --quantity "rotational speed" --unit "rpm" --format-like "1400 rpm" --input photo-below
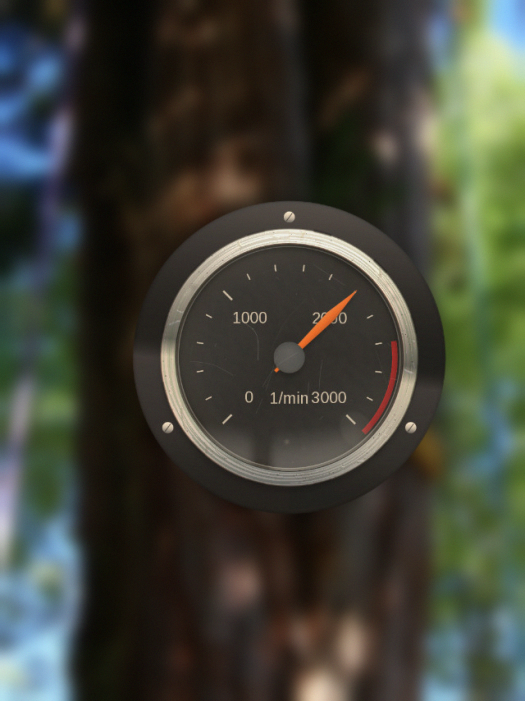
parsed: 2000 rpm
